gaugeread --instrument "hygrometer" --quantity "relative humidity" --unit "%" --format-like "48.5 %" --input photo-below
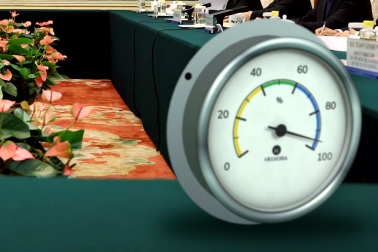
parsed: 95 %
